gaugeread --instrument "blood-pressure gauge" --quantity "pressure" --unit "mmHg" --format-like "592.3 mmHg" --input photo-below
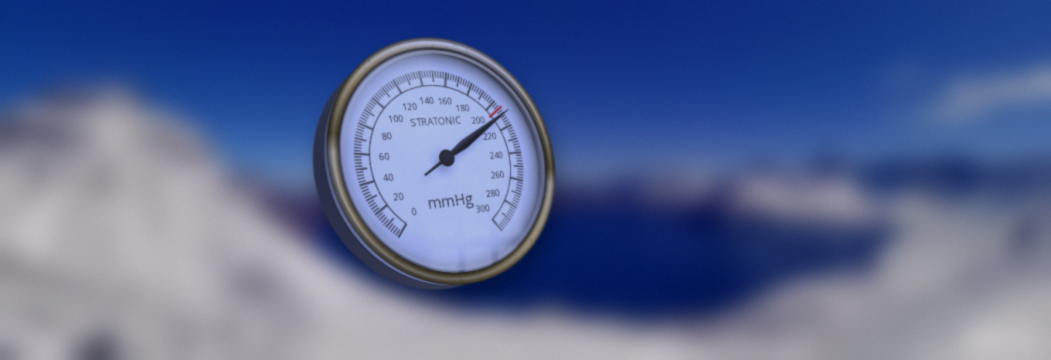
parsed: 210 mmHg
